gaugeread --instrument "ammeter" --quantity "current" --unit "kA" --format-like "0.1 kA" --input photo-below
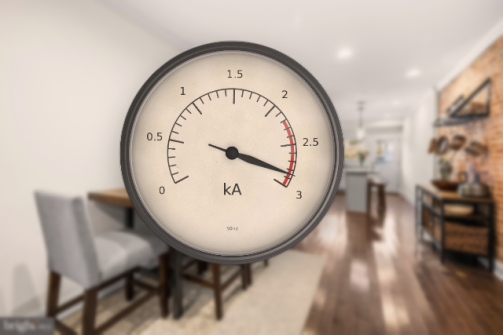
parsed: 2.85 kA
